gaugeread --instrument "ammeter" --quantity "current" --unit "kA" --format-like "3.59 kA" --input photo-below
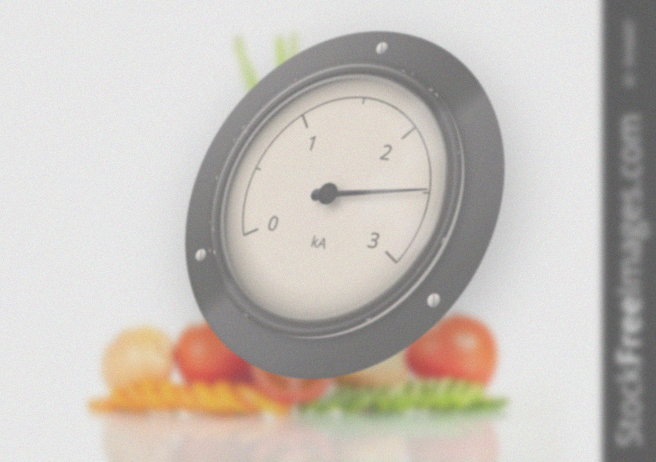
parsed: 2.5 kA
